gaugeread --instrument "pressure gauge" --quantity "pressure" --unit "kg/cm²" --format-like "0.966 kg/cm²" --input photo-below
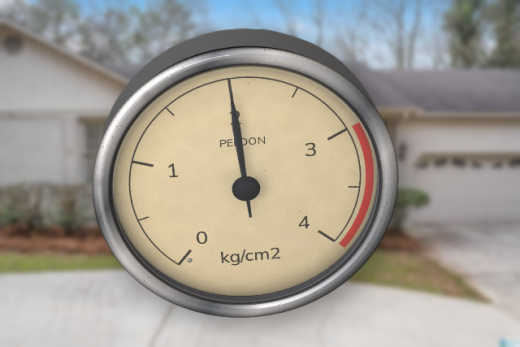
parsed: 2 kg/cm²
